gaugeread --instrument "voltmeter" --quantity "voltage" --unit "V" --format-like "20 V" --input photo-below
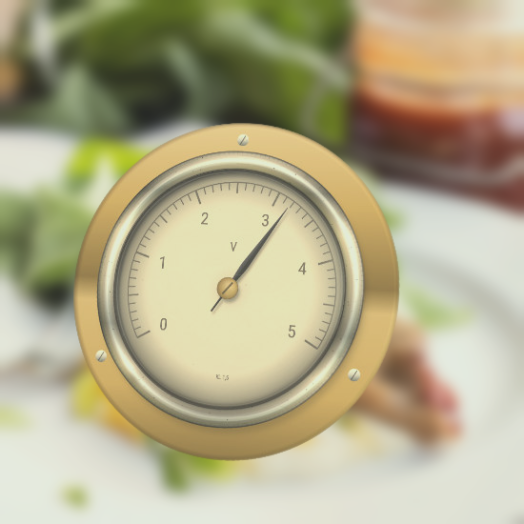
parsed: 3.2 V
